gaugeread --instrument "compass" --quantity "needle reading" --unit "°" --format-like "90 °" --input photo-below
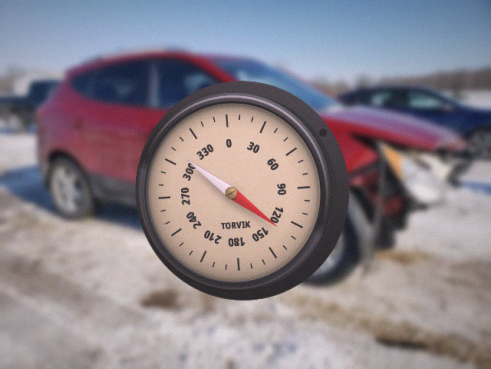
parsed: 130 °
